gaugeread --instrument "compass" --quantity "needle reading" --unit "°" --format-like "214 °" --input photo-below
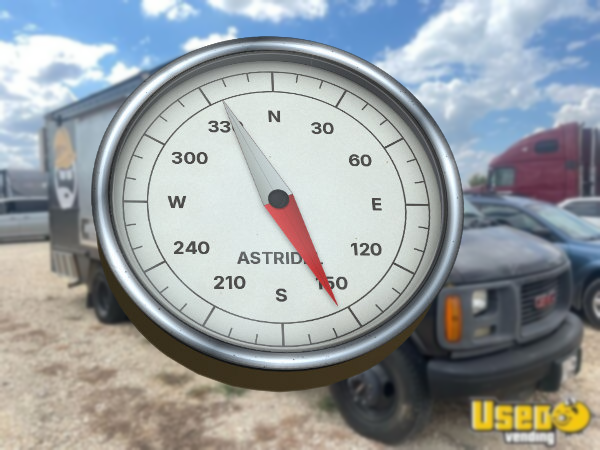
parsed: 155 °
